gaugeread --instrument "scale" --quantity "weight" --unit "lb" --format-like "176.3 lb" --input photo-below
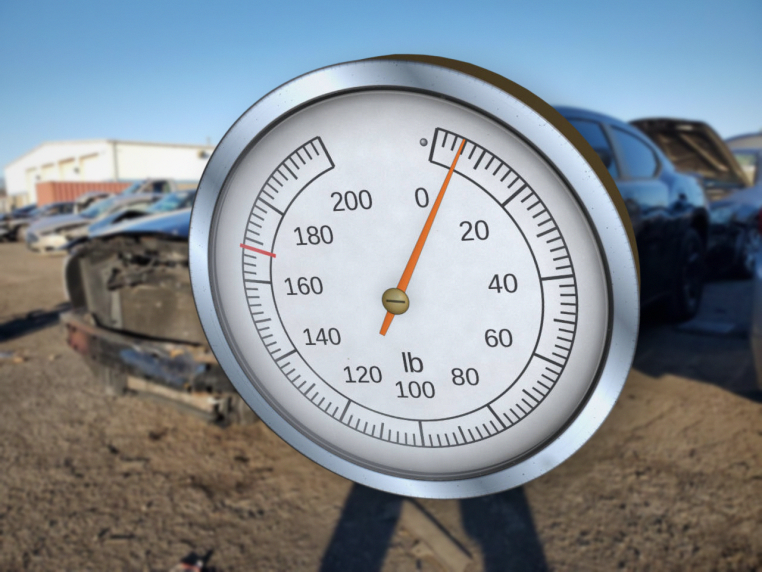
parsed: 6 lb
